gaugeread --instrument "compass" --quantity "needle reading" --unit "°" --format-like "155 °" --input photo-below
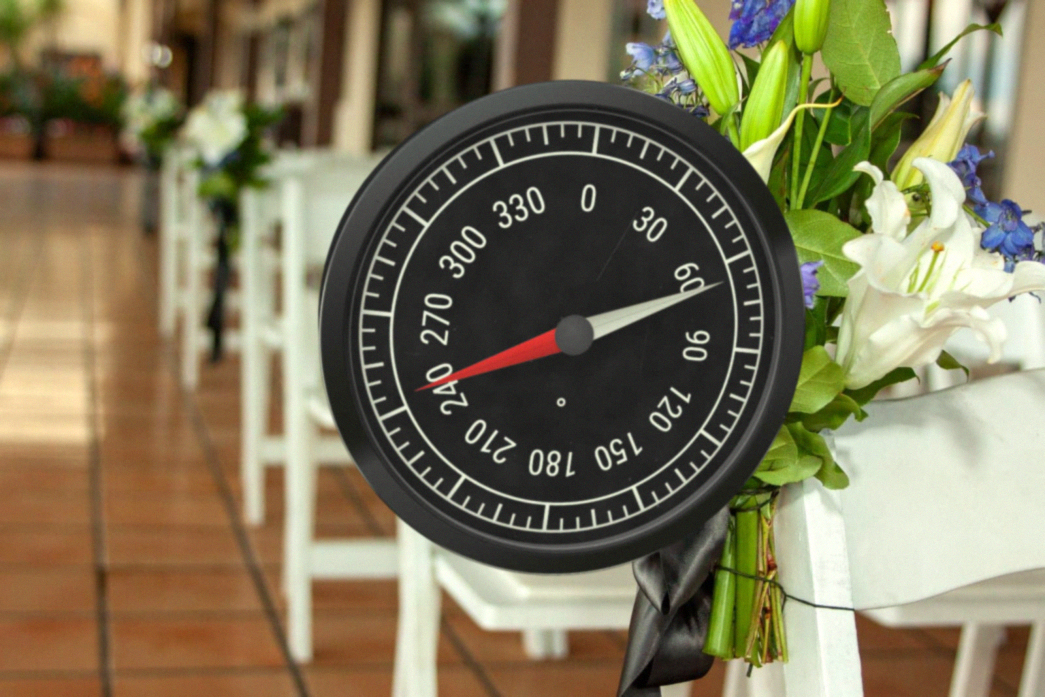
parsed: 245 °
